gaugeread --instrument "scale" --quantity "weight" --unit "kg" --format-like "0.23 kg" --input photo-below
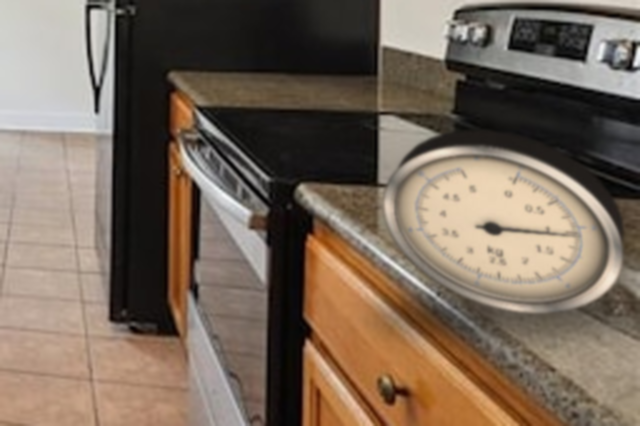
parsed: 1 kg
